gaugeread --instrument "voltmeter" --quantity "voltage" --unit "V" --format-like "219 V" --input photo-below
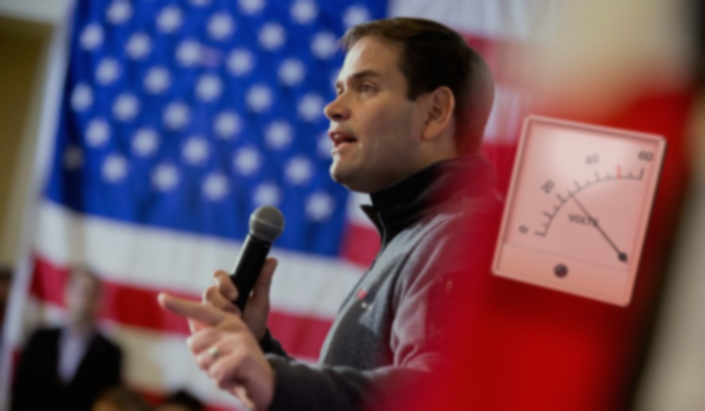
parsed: 25 V
